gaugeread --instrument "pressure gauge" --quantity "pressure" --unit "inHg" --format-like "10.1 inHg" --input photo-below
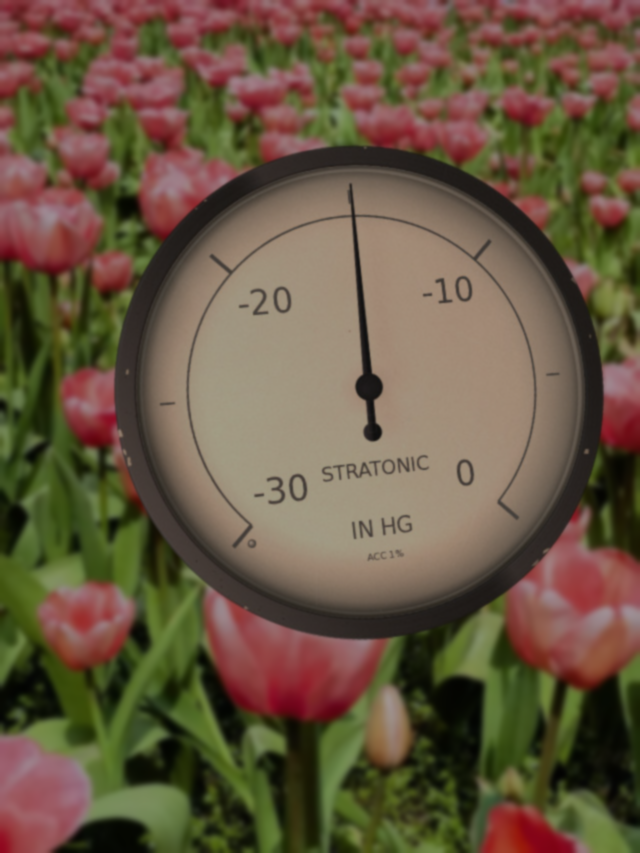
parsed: -15 inHg
